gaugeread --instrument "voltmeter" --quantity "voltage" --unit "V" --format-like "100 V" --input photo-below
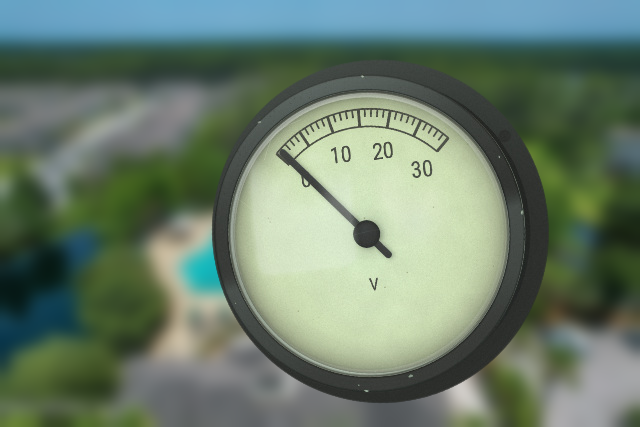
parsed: 1 V
